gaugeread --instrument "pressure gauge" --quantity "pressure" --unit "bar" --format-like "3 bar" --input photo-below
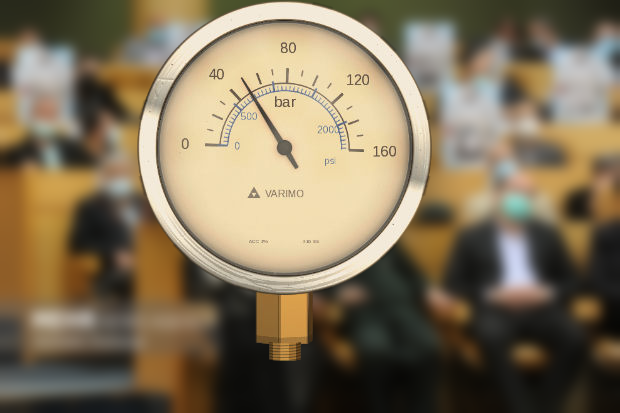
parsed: 50 bar
